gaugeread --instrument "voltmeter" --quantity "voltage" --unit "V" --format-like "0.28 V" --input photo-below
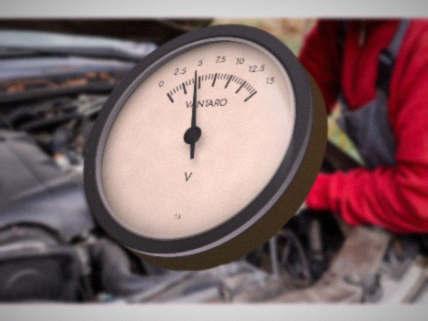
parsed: 5 V
